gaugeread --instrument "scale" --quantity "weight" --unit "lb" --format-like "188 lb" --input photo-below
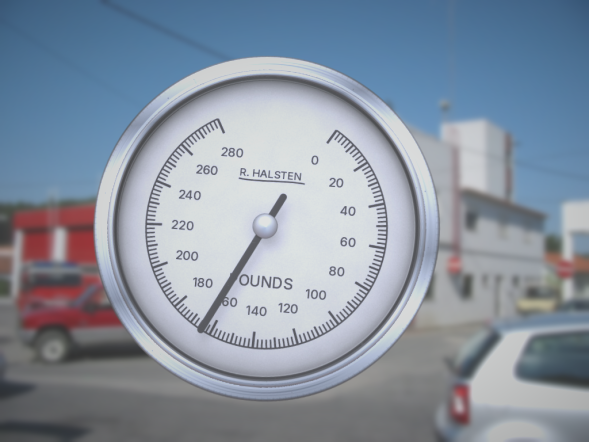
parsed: 164 lb
